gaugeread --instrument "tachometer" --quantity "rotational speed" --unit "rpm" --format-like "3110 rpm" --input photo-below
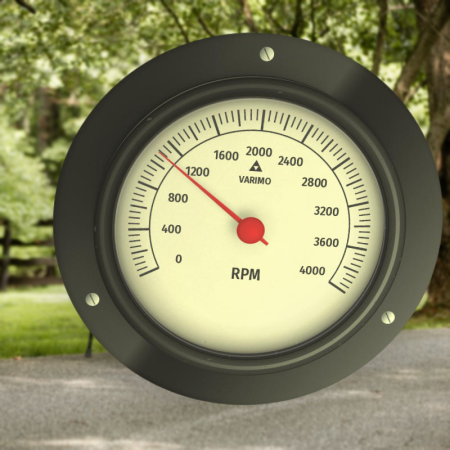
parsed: 1100 rpm
